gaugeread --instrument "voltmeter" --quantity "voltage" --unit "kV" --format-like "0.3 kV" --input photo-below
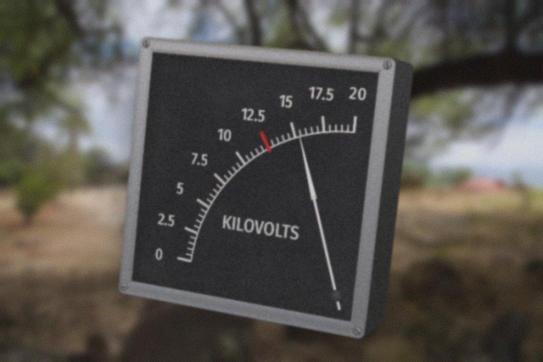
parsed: 15.5 kV
